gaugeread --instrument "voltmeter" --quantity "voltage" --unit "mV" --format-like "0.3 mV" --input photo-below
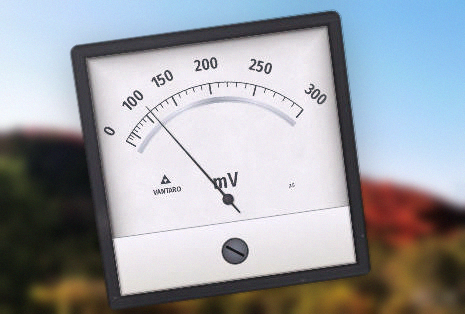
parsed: 110 mV
